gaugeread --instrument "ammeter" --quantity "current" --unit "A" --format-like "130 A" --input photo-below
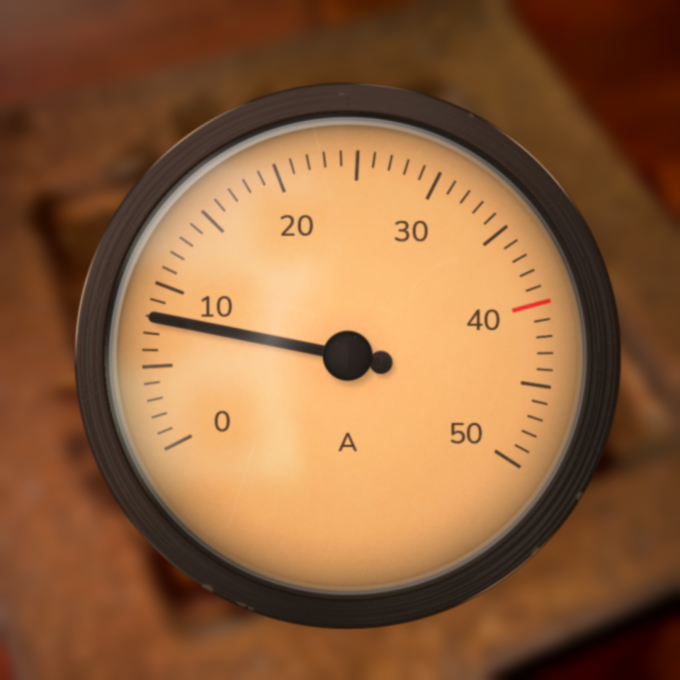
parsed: 8 A
